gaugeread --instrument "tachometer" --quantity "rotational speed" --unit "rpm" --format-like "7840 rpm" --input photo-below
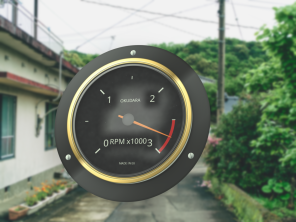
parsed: 2750 rpm
